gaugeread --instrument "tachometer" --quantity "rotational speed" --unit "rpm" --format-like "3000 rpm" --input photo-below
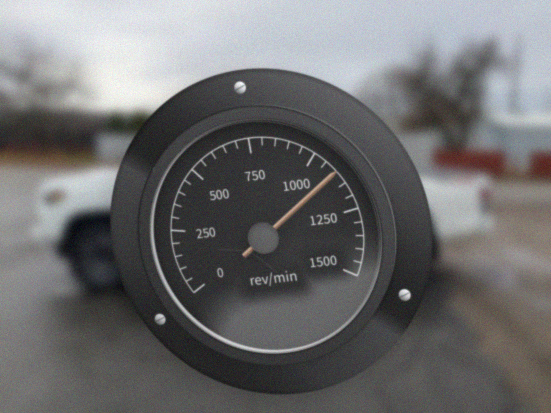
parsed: 1100 rpm
